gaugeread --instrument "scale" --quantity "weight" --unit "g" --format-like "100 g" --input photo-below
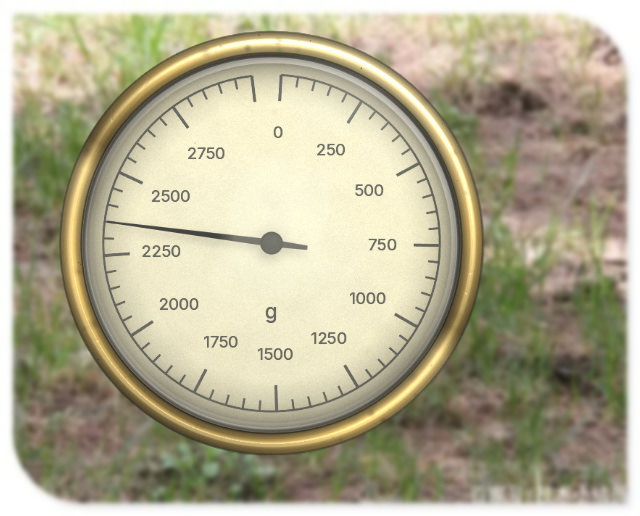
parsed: 2350 g
